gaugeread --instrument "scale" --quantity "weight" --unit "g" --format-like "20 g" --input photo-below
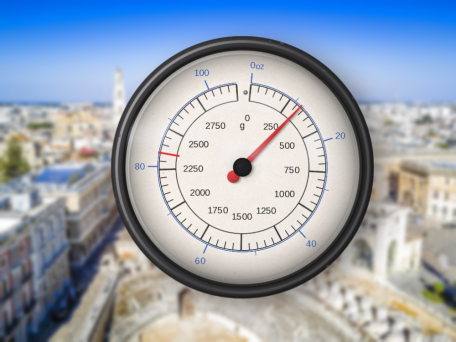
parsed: 325 g
